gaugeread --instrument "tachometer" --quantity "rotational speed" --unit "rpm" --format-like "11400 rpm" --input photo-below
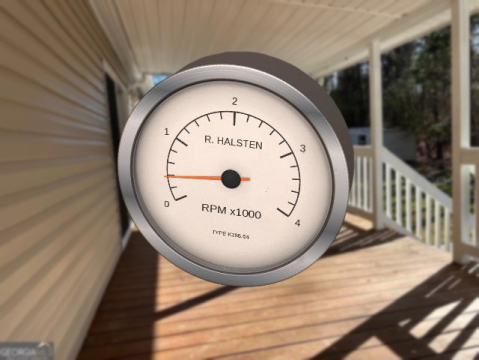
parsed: 400 rpm
